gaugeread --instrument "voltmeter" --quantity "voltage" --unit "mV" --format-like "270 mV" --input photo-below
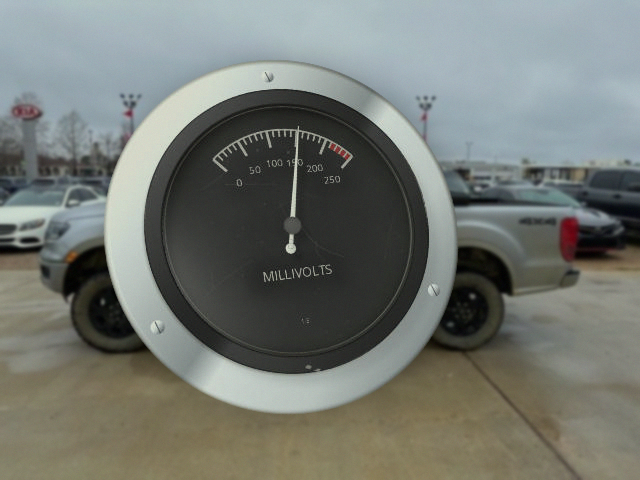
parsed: 150 mV
